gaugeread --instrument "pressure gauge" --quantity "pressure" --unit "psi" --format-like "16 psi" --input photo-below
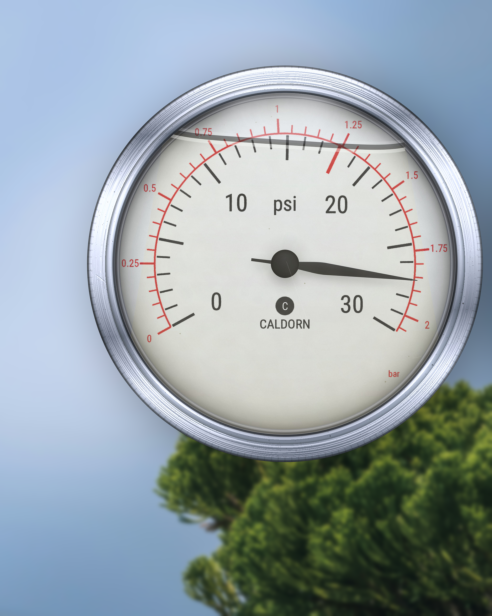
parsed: 27 psi
